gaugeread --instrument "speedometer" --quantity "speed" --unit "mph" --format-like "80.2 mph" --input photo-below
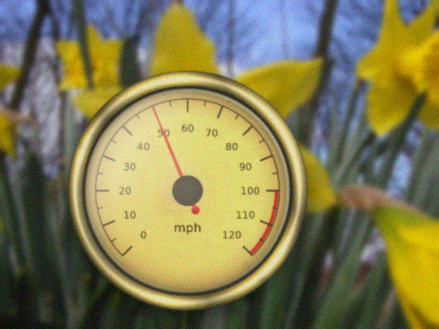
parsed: 50 mph
